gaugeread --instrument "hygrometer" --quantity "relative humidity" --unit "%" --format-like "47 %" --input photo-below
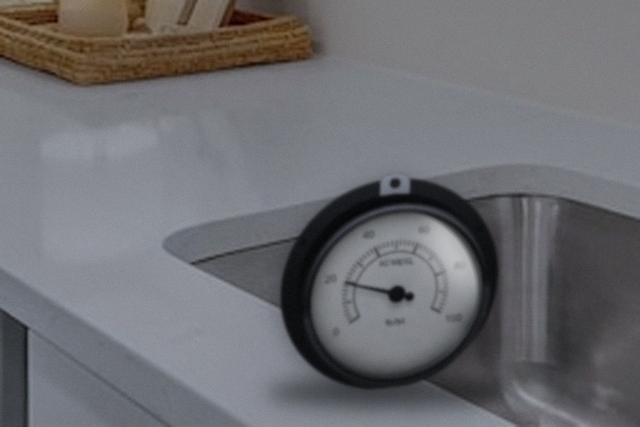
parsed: 20 %
